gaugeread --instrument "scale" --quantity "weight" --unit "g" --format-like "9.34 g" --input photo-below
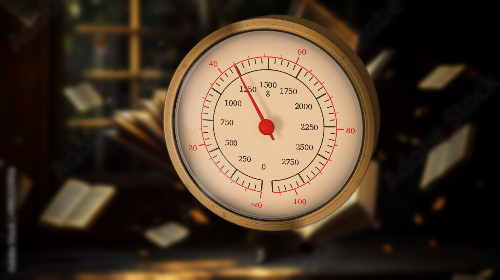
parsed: 1250 g
